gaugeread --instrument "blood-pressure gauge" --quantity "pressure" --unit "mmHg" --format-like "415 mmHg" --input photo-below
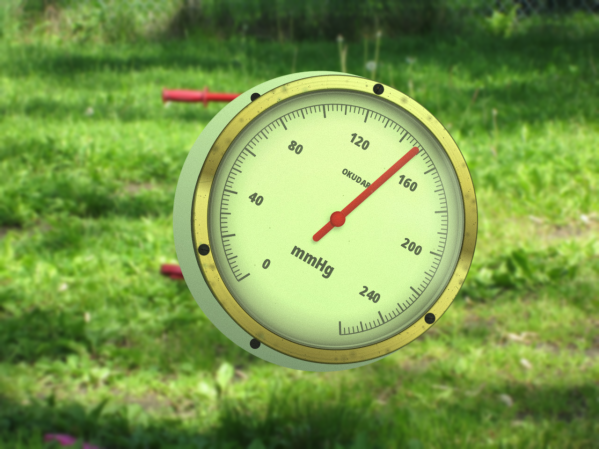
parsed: 148 mmHg
